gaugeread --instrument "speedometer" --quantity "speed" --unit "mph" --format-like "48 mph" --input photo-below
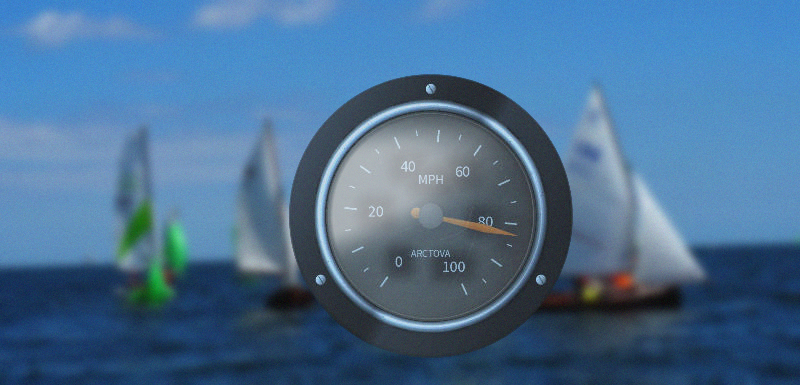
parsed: 82.5 mph
